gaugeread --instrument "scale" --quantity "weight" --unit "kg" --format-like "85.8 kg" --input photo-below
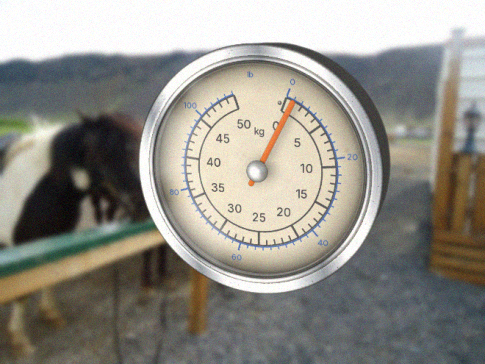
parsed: 1 kg
